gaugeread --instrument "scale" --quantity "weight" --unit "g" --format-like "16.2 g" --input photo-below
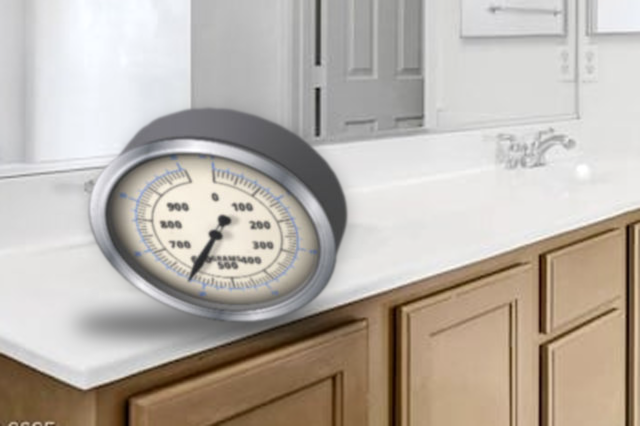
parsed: 600 g
